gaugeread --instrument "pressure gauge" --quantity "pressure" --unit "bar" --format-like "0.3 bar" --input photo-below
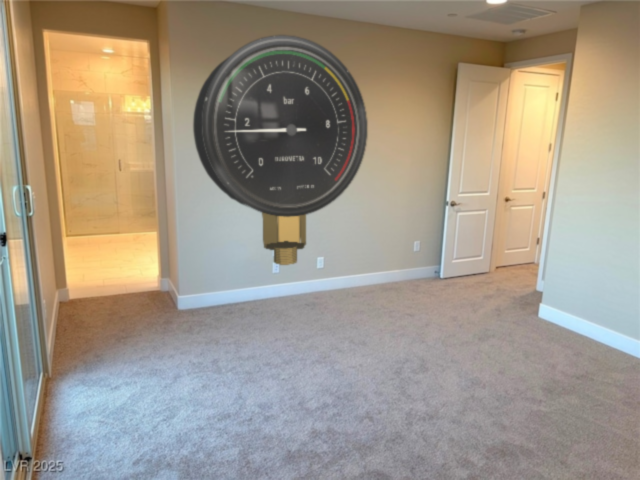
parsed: 1.6 bar
